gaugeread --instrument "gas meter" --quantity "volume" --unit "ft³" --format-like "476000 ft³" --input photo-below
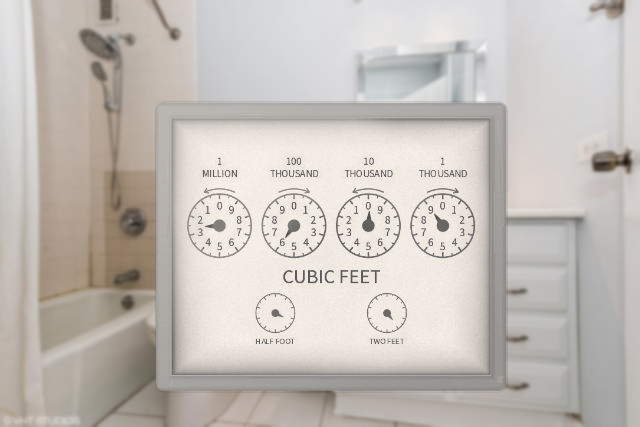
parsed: 259900 ft³
